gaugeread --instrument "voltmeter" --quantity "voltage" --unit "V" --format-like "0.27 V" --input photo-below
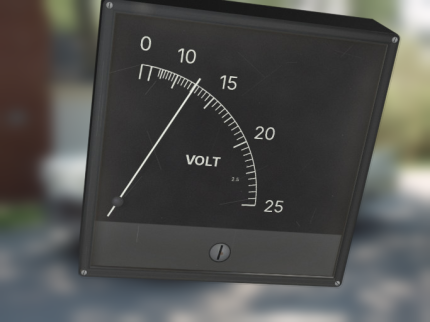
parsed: 12.5 V
